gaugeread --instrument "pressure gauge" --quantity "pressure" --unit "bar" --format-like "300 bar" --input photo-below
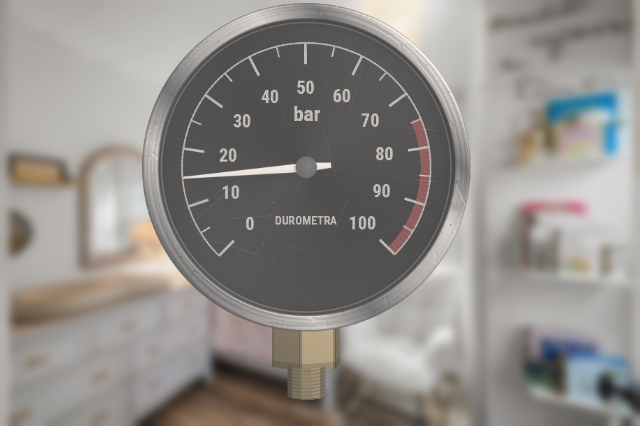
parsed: 15 bar
